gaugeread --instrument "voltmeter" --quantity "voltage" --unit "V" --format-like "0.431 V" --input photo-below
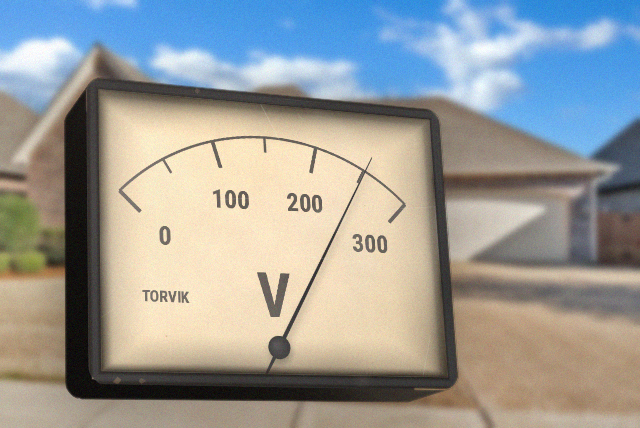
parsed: 250 V
